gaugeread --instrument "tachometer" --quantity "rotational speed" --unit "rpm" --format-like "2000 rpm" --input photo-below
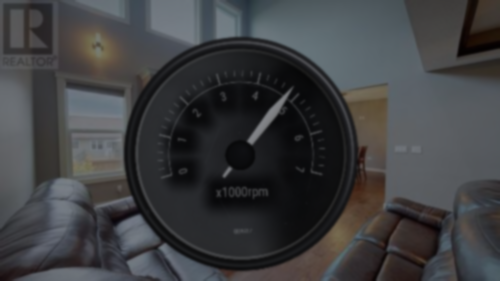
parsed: 4800 rpm
